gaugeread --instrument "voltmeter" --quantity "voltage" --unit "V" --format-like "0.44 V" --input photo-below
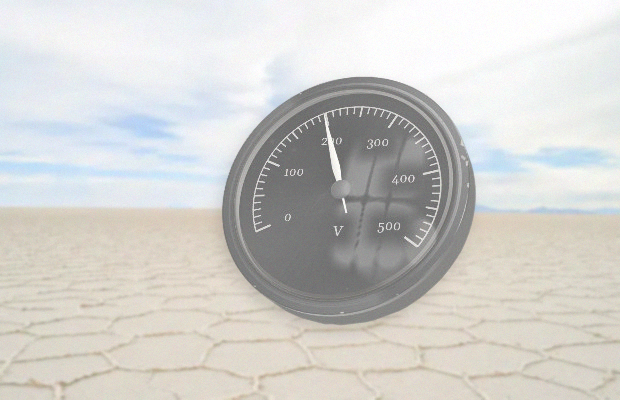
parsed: 200 V
